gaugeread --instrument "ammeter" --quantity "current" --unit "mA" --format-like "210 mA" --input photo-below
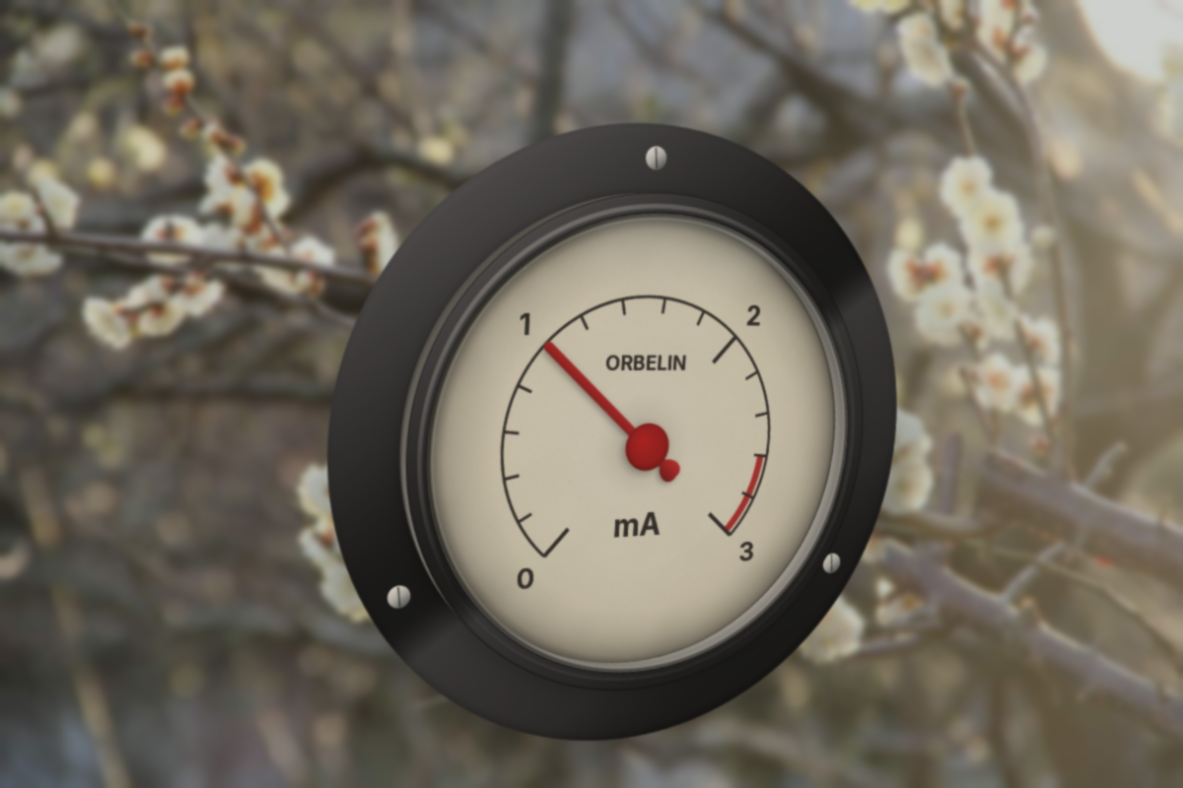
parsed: 1 mA
